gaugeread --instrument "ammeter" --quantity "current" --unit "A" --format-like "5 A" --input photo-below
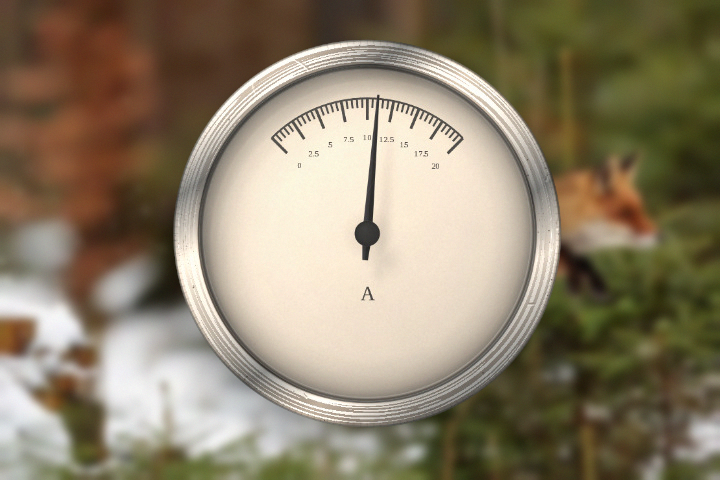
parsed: 11 A
